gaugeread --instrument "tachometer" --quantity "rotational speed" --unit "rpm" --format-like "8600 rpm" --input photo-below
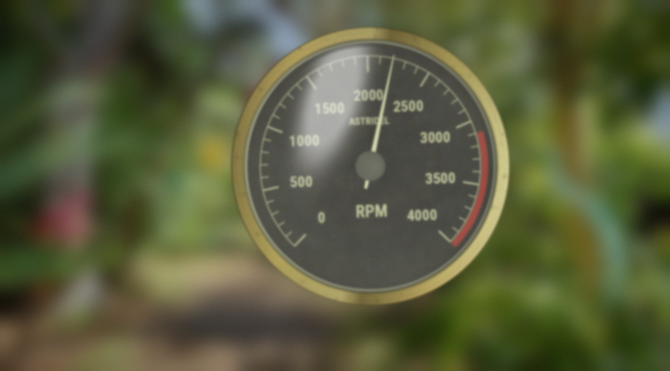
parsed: 2200 rpm
